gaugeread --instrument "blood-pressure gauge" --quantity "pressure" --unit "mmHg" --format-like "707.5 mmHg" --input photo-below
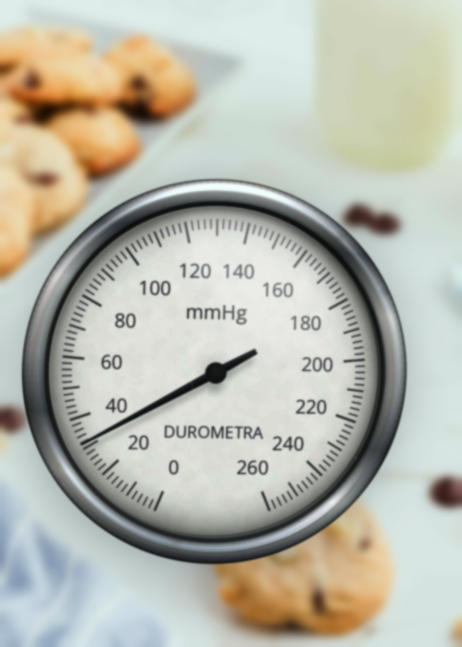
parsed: 32 mmHg
